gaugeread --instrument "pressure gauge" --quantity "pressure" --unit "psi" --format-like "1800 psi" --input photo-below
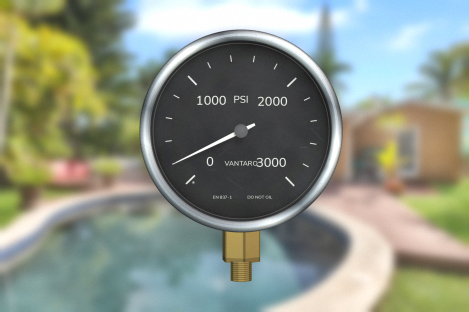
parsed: 200 psi
